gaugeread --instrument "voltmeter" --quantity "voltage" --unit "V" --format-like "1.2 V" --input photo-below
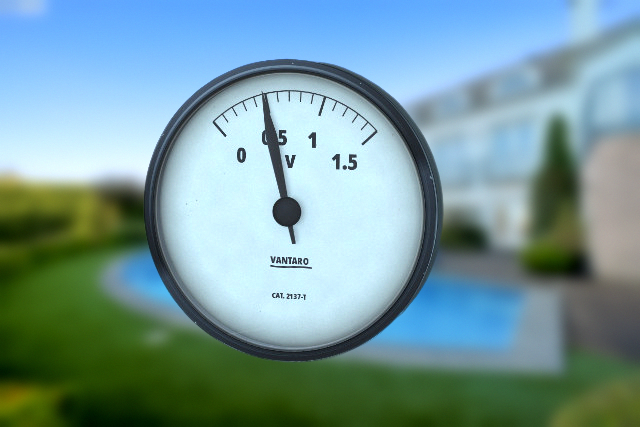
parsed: 0.5 V
